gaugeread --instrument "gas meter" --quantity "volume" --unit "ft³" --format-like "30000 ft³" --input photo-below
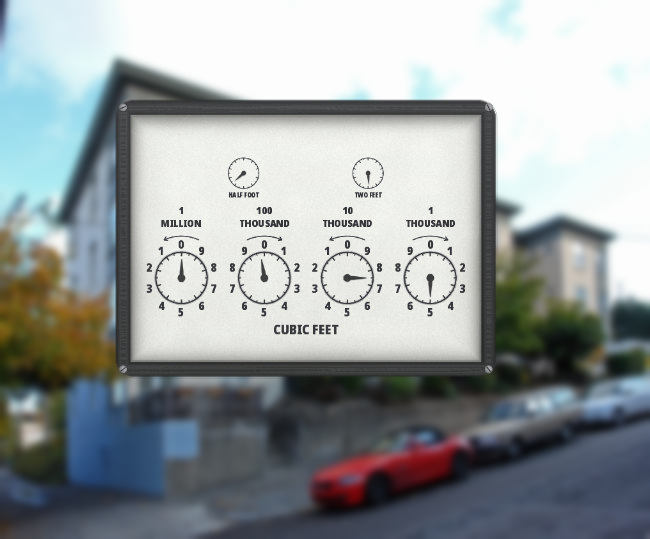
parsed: 997500 ft³
